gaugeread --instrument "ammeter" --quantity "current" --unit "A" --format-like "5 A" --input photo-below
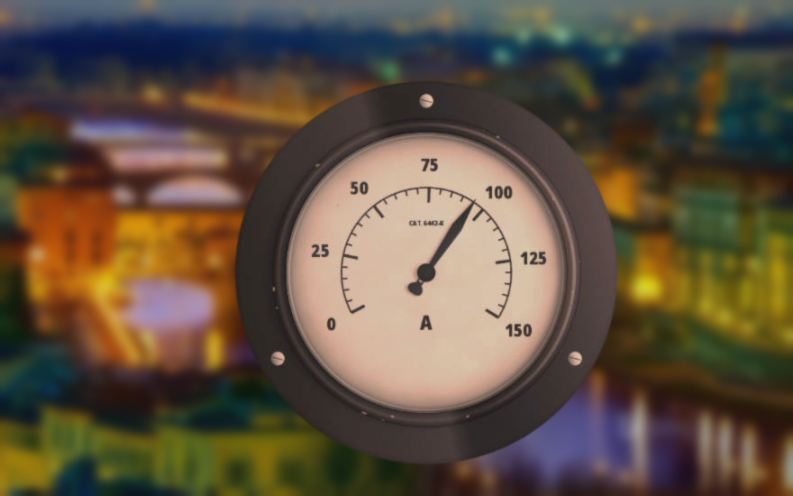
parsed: 95 A
